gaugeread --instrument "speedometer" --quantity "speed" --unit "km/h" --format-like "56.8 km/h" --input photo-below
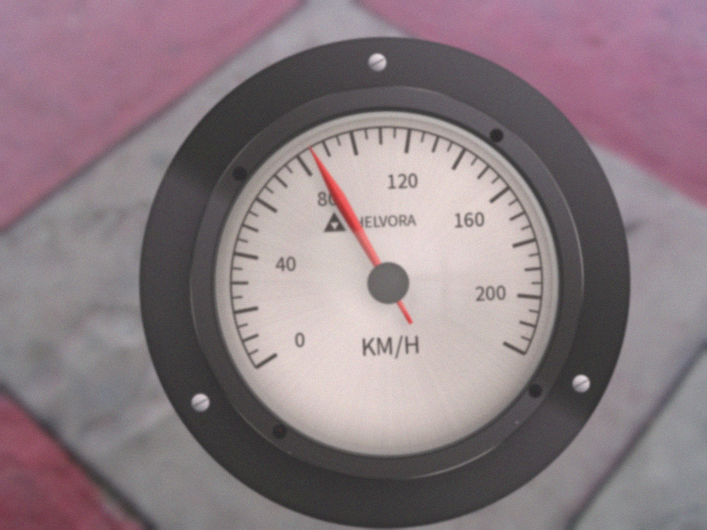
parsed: 85 km/h
